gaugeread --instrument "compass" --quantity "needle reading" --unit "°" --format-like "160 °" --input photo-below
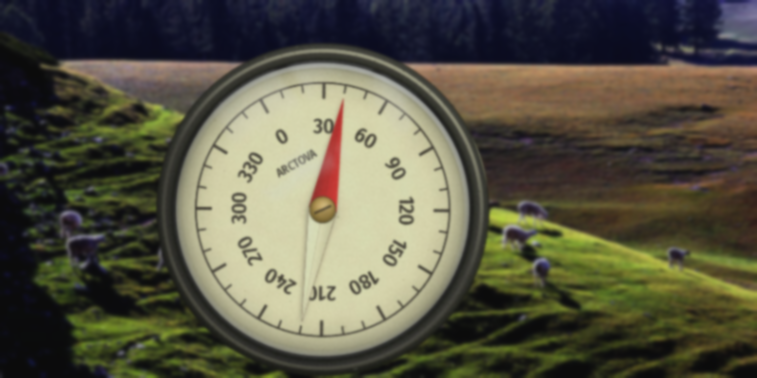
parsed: 40 °
